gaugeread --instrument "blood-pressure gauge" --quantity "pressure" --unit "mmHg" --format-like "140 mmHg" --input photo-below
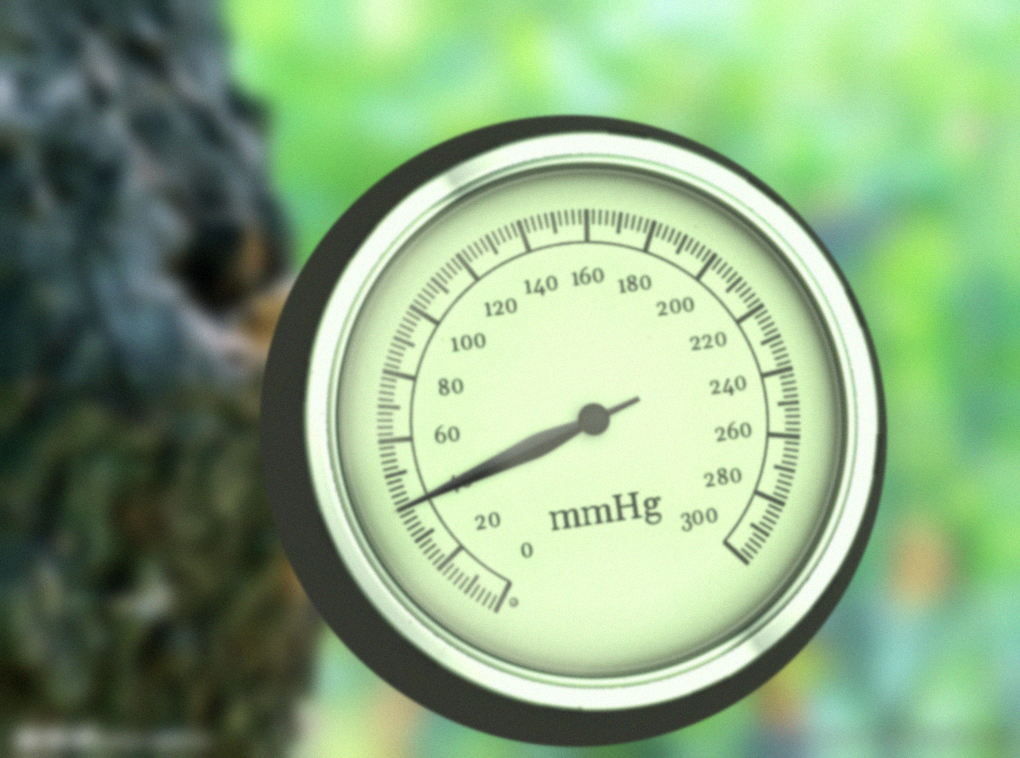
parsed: 40 mmHg
